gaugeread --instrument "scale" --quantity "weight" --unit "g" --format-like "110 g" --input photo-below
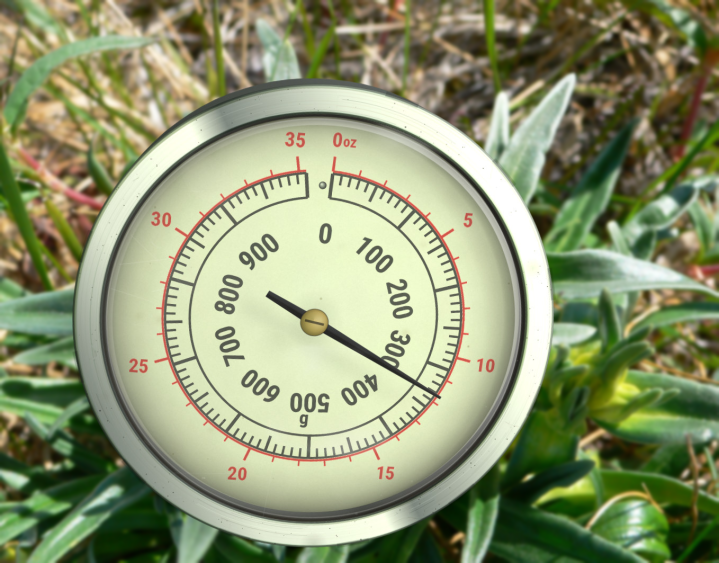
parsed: 330 g
